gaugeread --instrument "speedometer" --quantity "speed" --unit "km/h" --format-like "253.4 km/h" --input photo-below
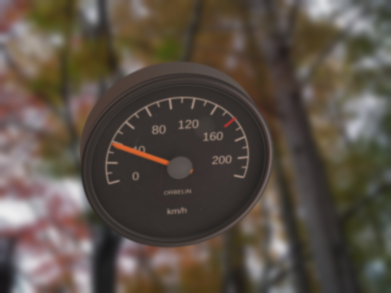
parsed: 40 km/h
